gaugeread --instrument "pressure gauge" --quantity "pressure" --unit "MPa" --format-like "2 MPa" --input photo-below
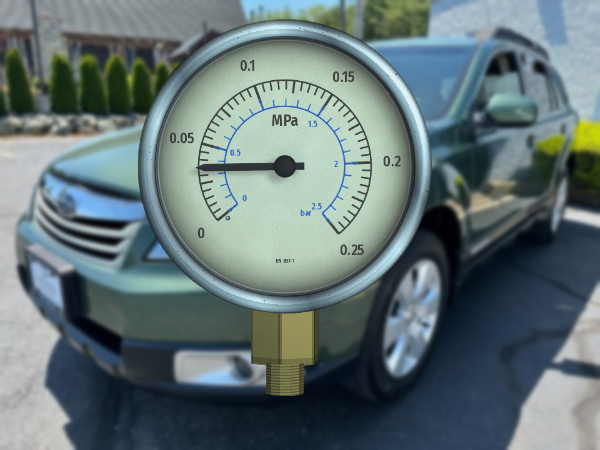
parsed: 0.035 MPa
